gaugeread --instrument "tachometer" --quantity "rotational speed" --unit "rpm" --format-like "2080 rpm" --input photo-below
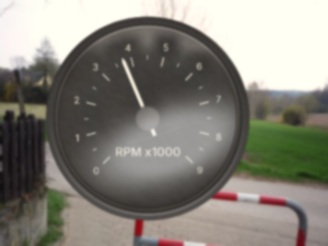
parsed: 3750 rpm
